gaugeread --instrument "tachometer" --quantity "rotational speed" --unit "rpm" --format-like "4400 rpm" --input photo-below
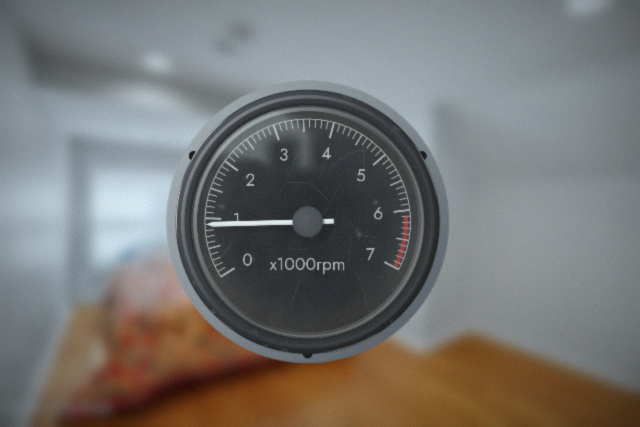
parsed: 900 rpm
